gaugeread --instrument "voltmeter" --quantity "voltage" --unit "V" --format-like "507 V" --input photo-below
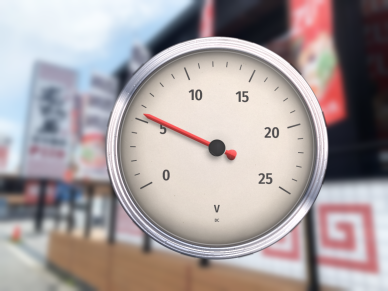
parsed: 5.5 V
